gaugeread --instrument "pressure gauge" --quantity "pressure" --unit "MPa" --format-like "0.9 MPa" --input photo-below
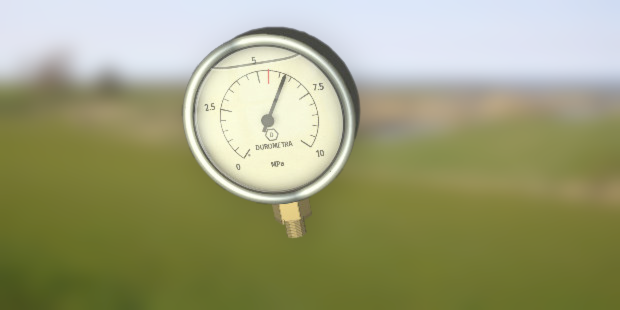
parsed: 6.25 MPa
